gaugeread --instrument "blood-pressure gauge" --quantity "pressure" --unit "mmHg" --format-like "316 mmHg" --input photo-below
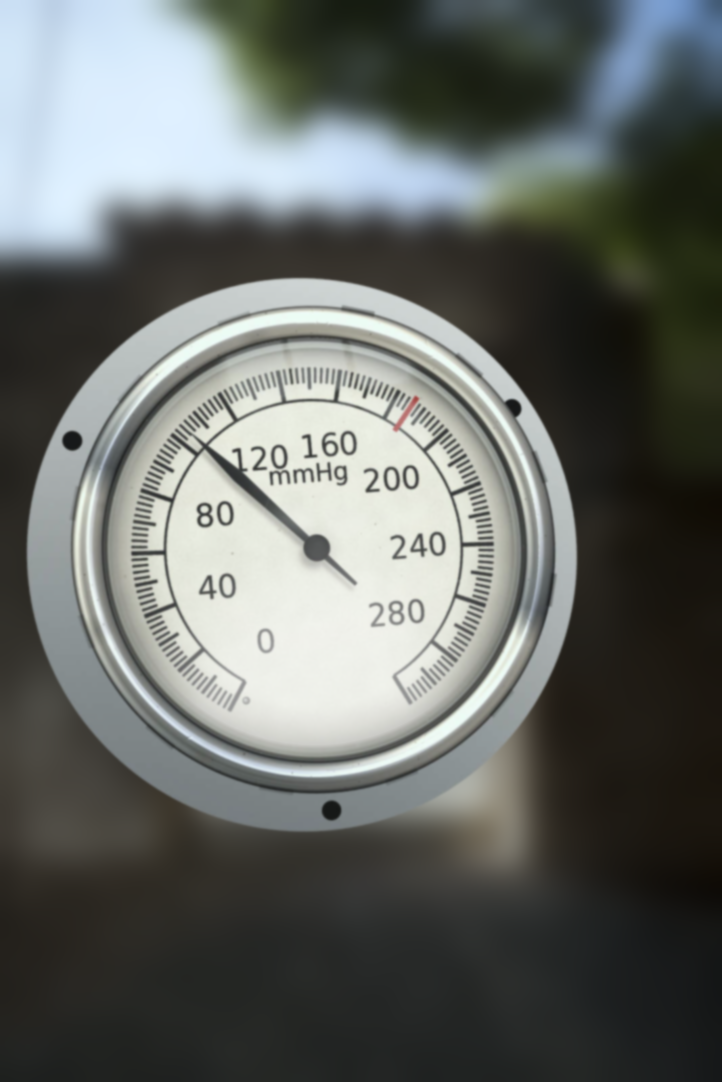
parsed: 104 mmHg
